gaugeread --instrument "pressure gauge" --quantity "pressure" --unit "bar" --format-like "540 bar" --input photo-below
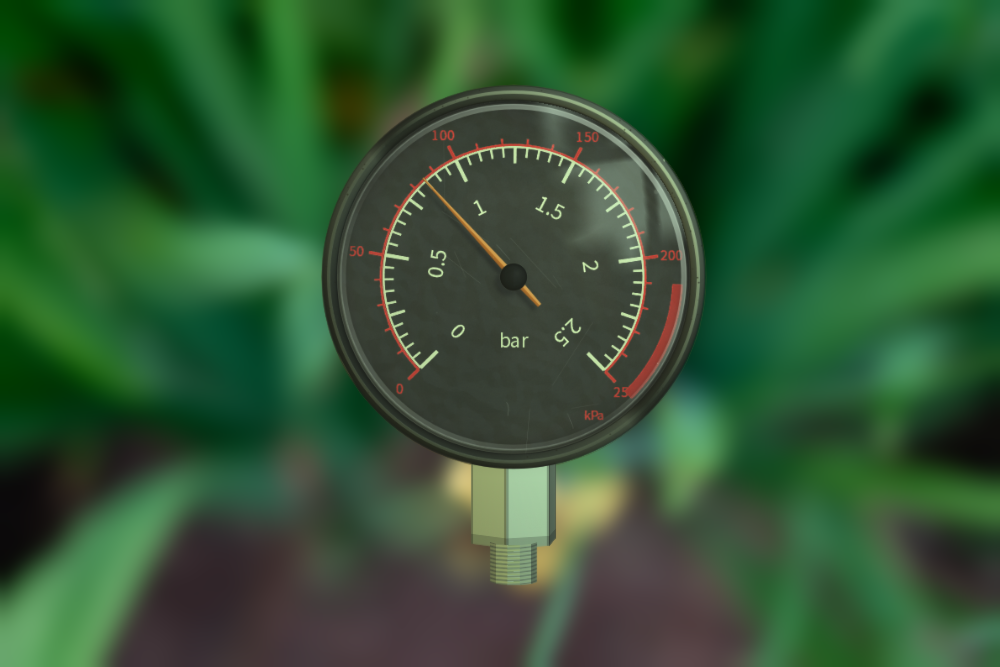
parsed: 0.85 bar
